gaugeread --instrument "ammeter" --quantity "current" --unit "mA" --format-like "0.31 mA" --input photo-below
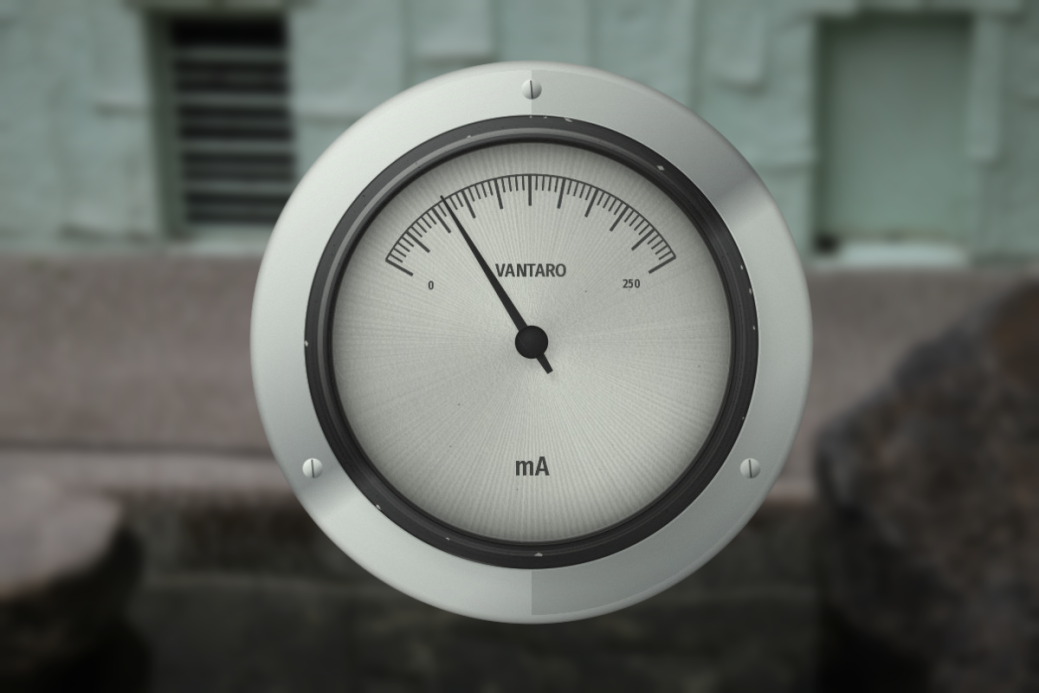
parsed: 60 mA
